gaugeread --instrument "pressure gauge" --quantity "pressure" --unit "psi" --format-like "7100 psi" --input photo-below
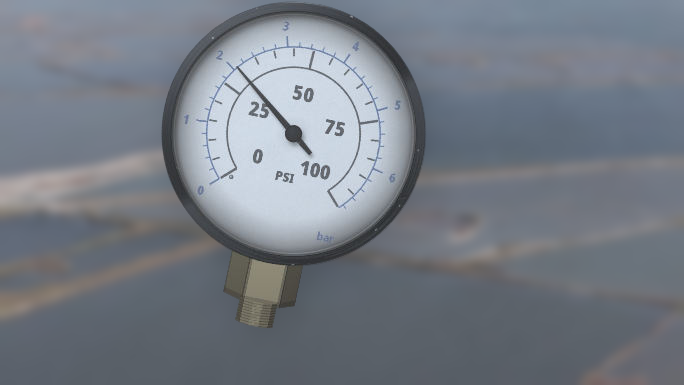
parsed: 30 psi
